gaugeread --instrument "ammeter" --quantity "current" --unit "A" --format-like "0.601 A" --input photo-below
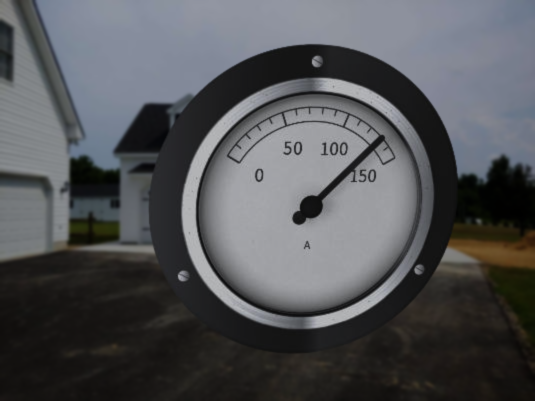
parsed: 130 A
